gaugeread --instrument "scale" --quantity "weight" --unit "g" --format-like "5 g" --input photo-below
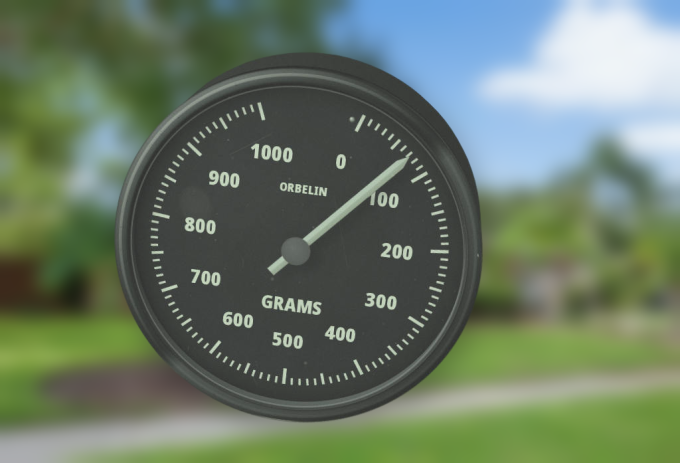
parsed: 70 g
